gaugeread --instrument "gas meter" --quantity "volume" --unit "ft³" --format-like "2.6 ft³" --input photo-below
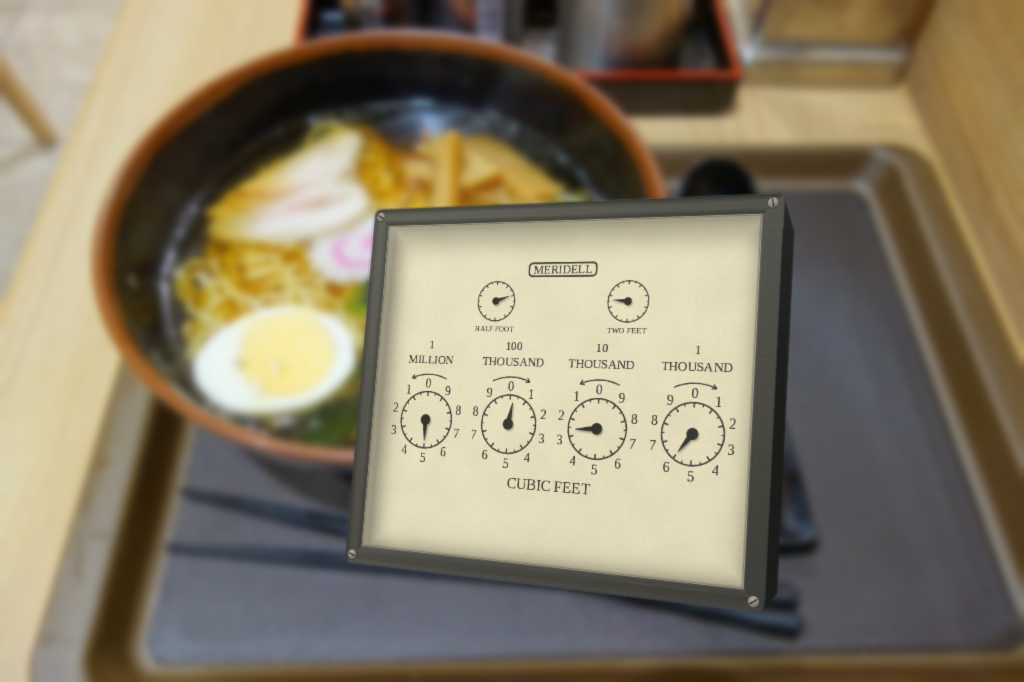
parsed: 502600 ft³
